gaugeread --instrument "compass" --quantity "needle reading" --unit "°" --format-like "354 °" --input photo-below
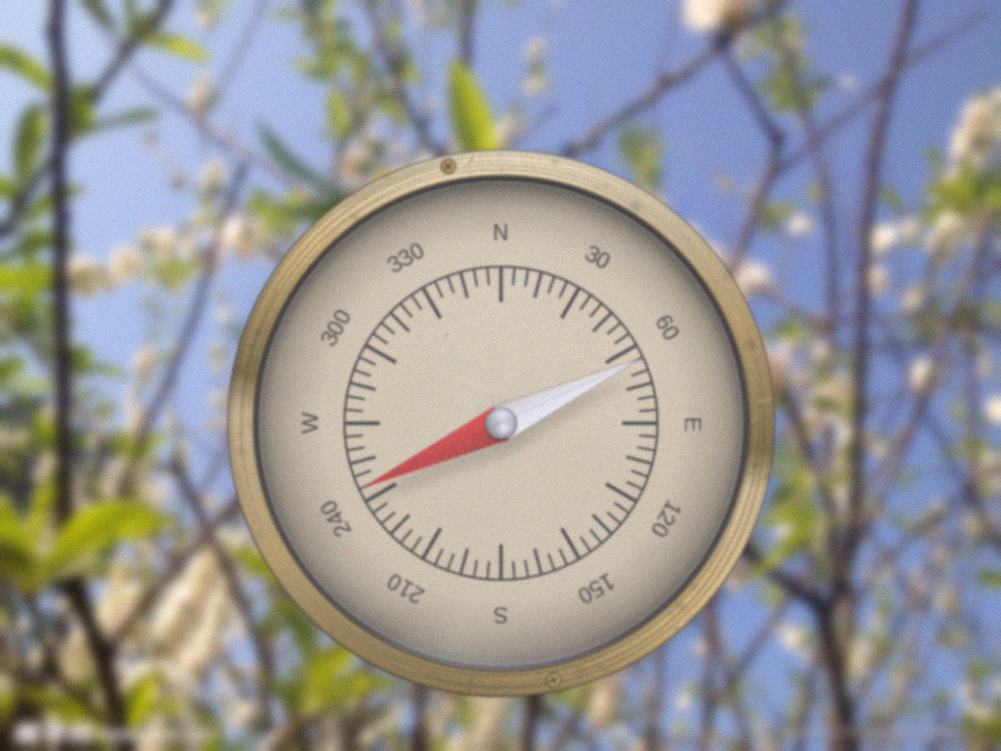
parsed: 245 °
